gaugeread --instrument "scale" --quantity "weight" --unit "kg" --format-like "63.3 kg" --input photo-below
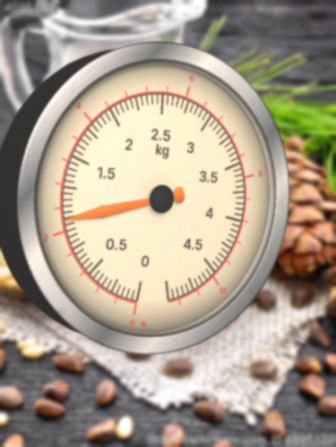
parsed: 1 kg
